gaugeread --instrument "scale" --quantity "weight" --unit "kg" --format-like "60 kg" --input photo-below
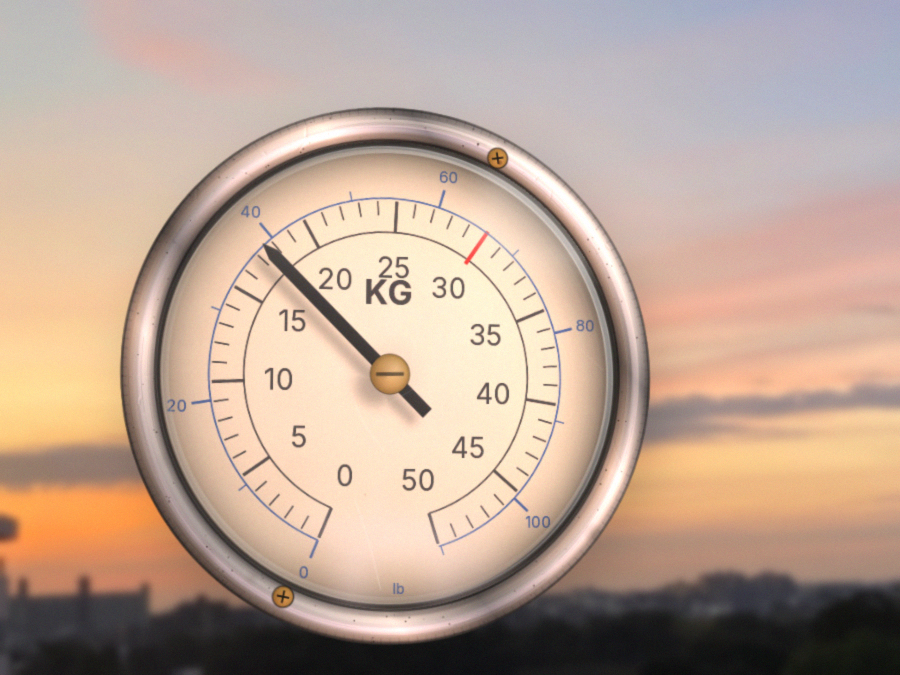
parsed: 17.5 kg
